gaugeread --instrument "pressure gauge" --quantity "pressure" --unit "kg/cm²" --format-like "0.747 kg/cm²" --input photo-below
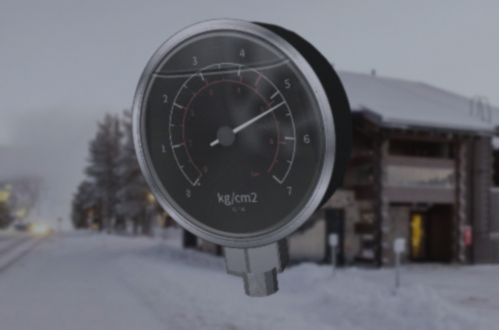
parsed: 5.25 kg/cm²
